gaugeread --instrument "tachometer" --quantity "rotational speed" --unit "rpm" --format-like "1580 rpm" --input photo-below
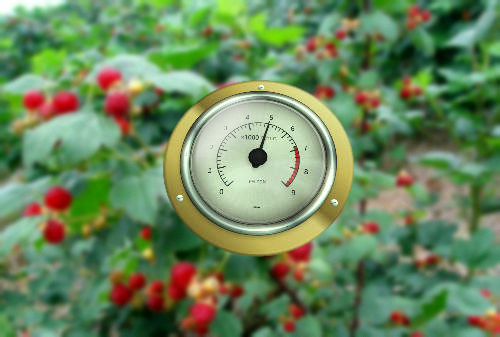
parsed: 5000 rpm
